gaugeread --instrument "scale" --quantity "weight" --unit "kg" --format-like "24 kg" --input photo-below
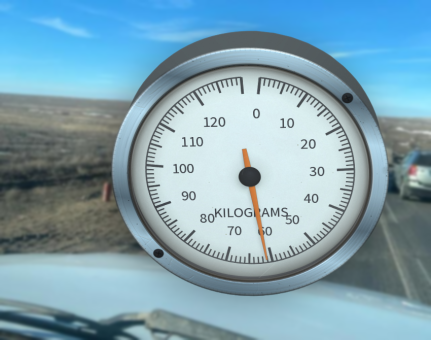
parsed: 61 kg
